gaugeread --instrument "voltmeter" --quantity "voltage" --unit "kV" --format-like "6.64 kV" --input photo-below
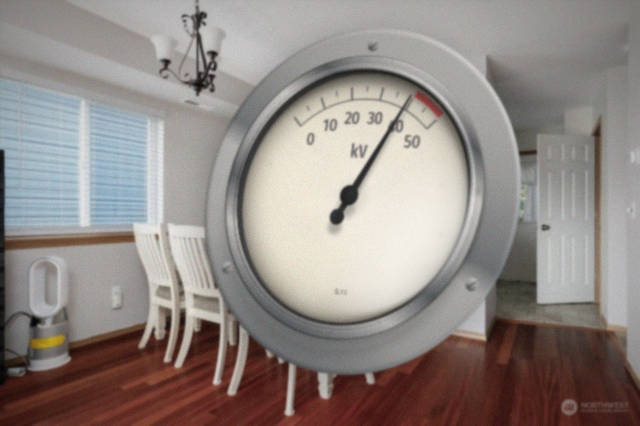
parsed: 40 kV
